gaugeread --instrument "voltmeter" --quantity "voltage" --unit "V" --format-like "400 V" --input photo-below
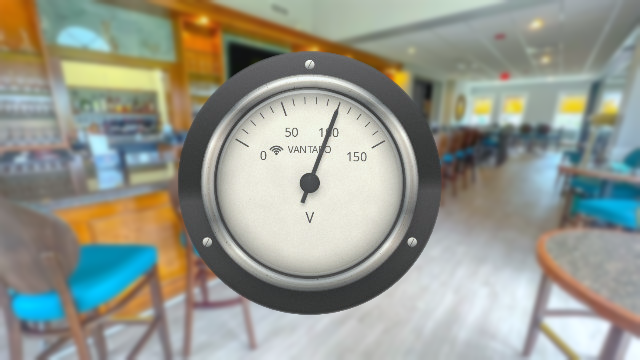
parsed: 100 V
